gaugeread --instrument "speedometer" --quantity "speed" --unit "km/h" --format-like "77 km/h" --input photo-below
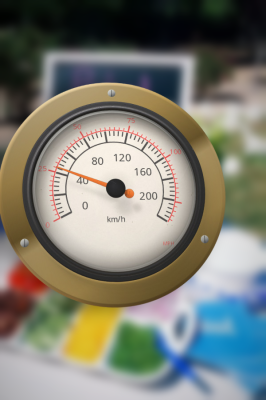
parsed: 44 km/h
